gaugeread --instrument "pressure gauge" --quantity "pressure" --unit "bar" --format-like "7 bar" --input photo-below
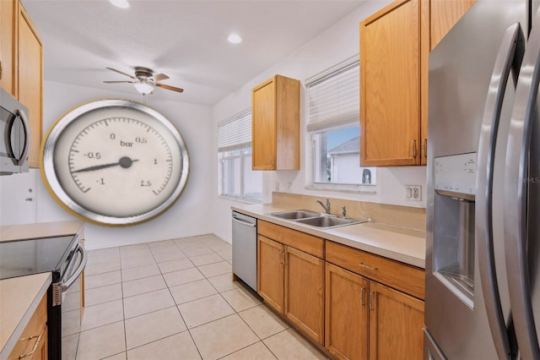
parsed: -0.75 bar
